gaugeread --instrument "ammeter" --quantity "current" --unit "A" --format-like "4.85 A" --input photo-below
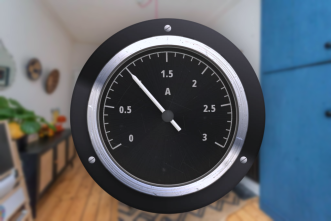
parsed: 1 A
